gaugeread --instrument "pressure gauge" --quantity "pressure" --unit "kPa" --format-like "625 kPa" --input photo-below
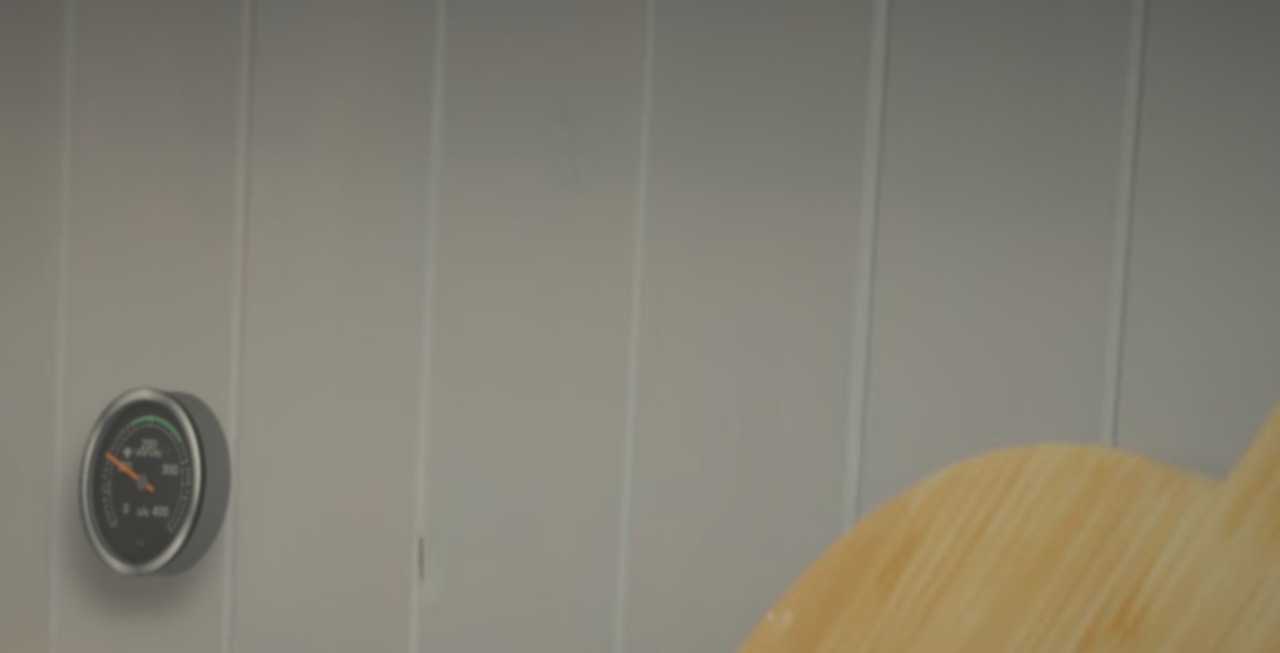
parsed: 100 kPa
